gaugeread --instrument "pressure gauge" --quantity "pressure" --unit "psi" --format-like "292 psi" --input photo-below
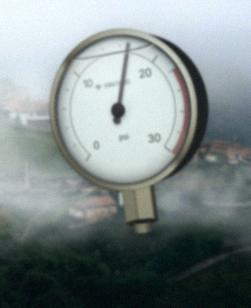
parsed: 17 psi
